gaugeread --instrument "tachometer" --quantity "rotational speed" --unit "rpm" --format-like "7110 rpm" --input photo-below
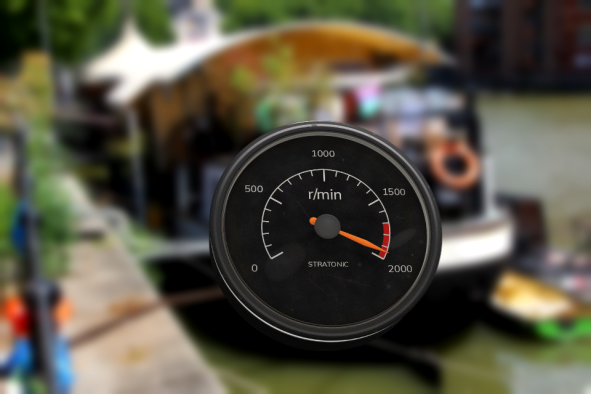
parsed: 1950 rpm
